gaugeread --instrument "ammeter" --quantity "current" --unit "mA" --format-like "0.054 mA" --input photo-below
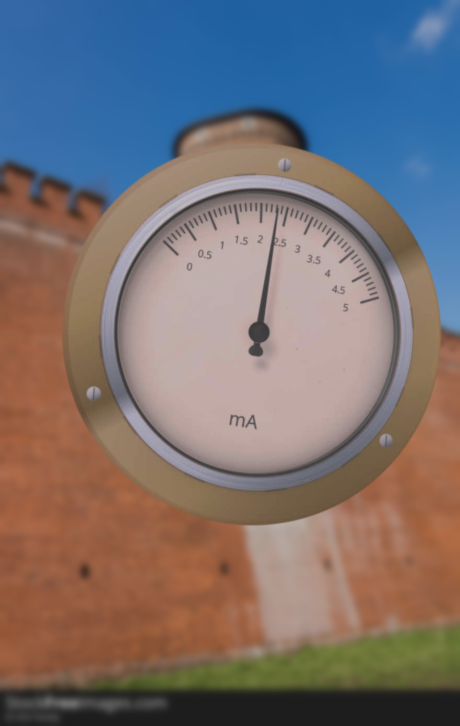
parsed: 2.3 mA
